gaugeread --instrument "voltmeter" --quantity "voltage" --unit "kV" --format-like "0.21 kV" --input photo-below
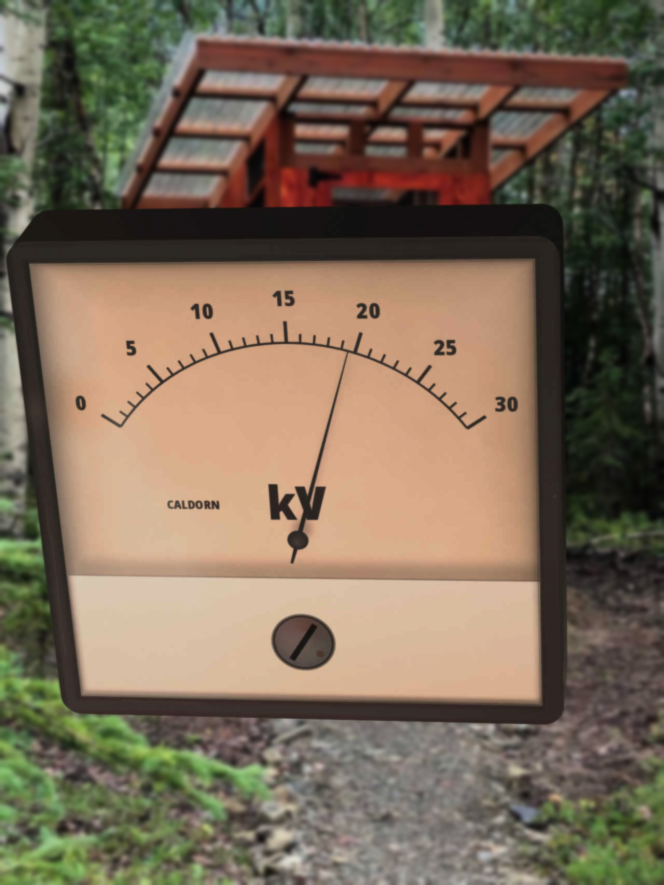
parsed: 19.5 kV
